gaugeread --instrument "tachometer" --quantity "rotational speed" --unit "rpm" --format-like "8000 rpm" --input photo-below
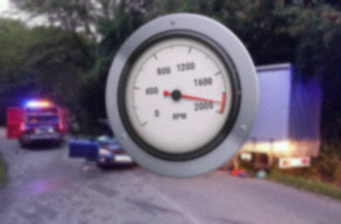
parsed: 1900 rpm
